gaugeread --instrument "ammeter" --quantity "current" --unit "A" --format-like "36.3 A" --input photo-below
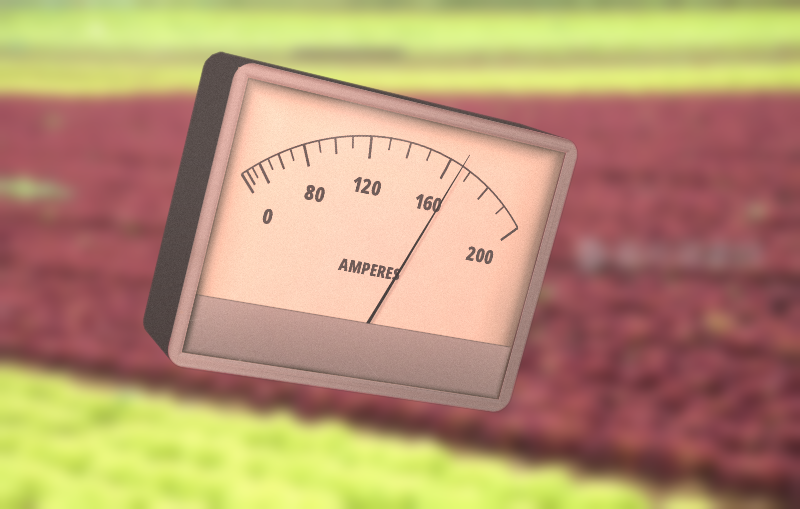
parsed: 165 A
